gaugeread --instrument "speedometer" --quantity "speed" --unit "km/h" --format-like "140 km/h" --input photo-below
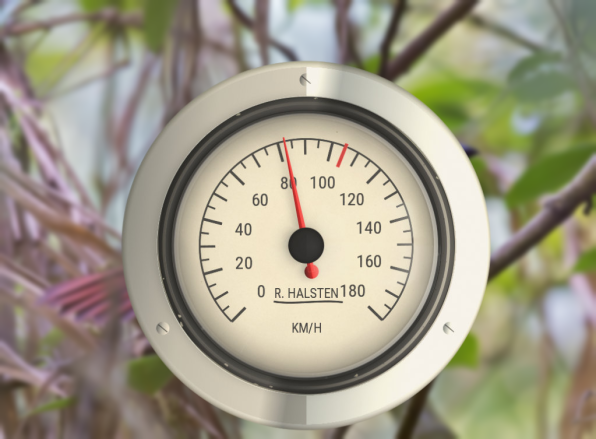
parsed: 82.5 km/h
